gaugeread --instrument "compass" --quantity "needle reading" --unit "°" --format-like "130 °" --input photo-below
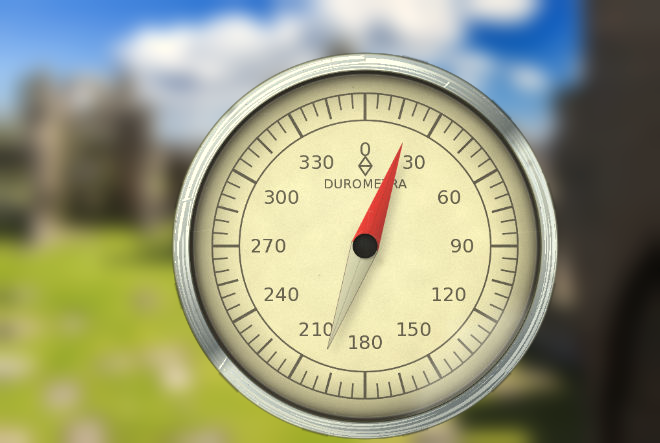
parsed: 20 °
